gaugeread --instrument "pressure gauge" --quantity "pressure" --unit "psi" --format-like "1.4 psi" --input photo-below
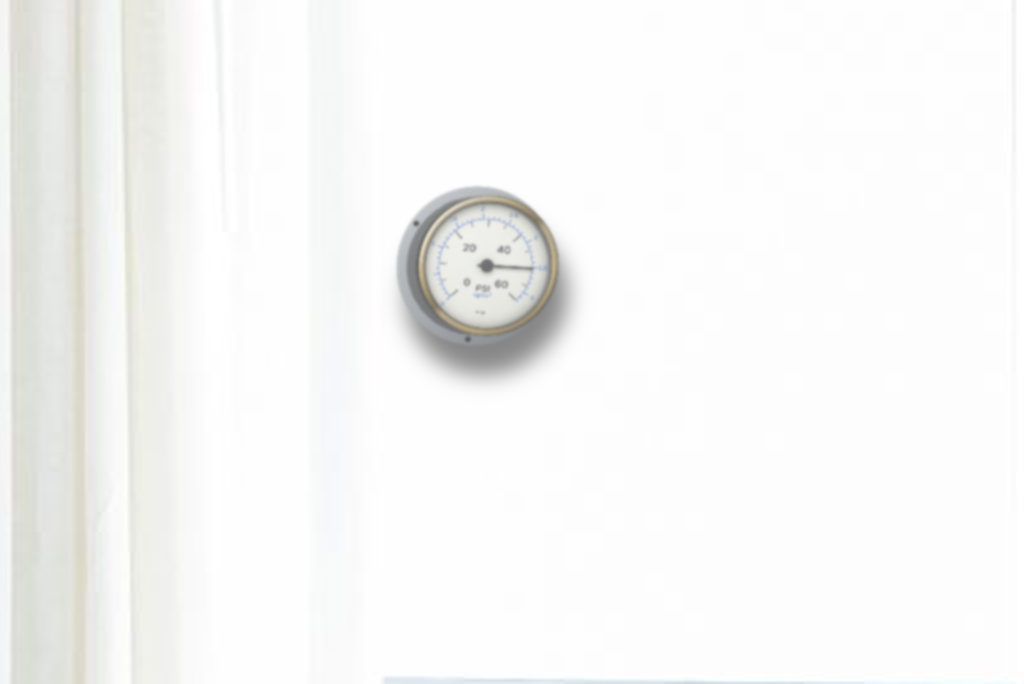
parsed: 50 psi
